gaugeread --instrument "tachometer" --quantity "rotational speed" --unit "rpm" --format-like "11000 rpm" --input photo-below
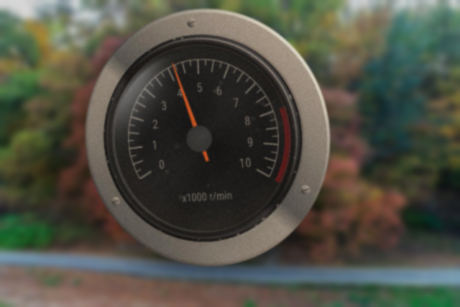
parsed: 4250 rpm
